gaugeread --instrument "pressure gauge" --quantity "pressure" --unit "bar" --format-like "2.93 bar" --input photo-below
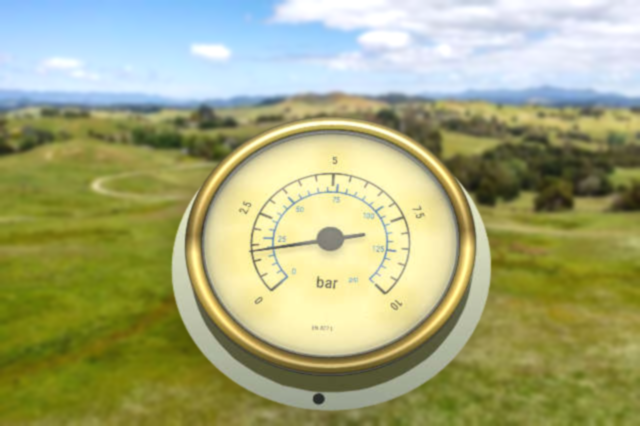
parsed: 1.25 bar
